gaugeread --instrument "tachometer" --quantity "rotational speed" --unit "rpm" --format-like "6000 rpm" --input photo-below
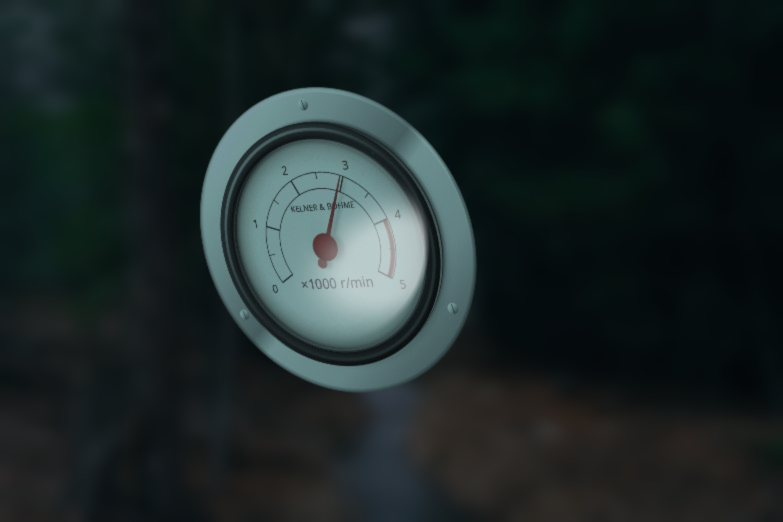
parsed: 3000 rpm
